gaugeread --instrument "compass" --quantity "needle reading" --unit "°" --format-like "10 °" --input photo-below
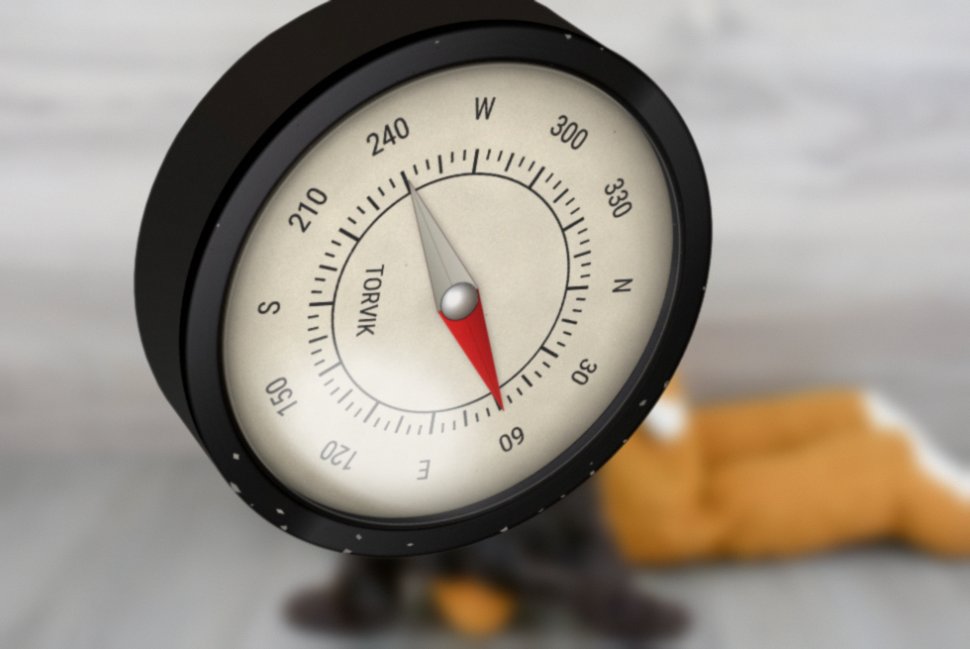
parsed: 60 °
